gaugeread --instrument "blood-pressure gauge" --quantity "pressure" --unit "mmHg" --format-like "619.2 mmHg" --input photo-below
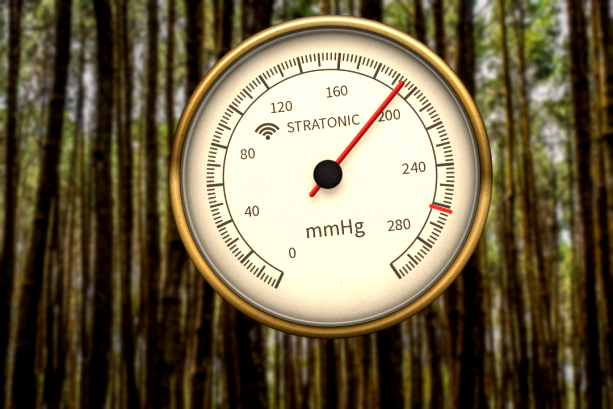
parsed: 194 mmHg
